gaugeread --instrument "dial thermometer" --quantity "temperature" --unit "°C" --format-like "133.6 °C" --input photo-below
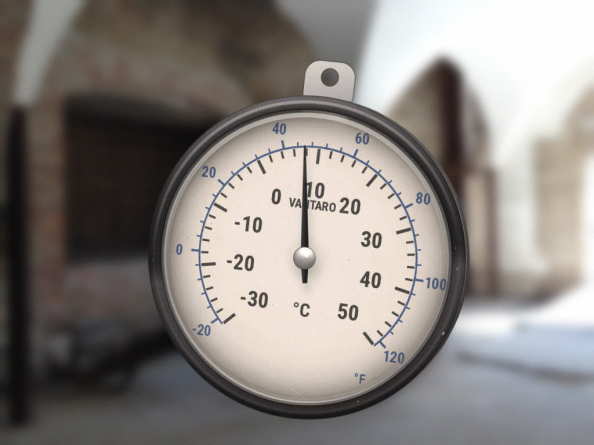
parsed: 8 °C
